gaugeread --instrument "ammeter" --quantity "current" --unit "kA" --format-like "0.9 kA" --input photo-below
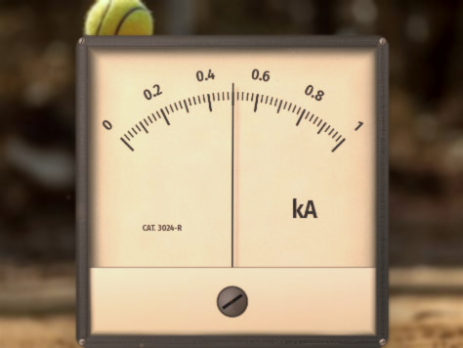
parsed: 0.5 kA
